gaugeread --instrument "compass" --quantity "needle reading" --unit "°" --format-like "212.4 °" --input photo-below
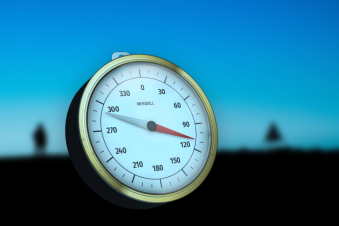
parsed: 110 °
